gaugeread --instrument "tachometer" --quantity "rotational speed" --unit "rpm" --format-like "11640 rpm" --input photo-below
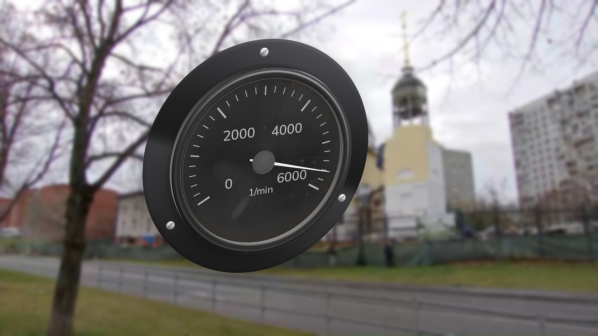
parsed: 5600 rpm
